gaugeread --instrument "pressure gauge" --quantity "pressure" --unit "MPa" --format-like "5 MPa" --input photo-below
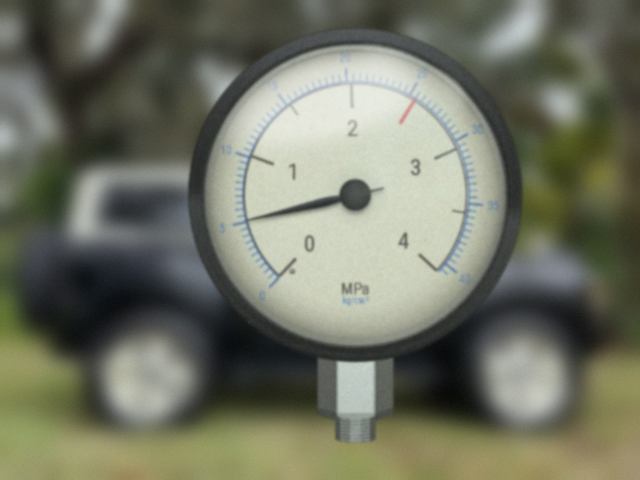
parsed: 0.5 MPa
